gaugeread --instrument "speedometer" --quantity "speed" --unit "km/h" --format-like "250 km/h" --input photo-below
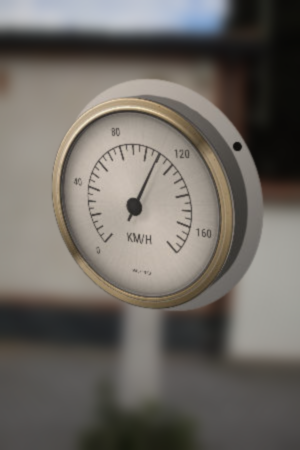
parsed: 110 km/h
